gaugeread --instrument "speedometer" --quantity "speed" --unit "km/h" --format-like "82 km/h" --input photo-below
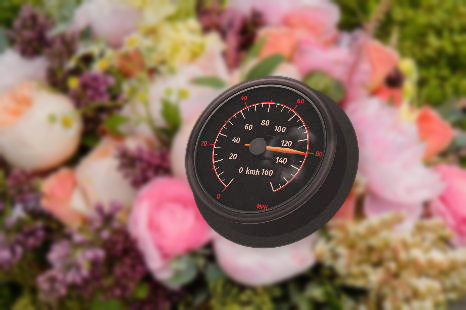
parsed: 130 km/h
